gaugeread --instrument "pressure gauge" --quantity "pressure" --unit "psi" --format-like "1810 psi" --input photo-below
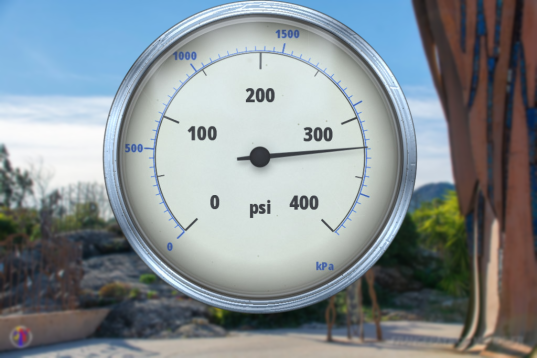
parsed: 325 psi
